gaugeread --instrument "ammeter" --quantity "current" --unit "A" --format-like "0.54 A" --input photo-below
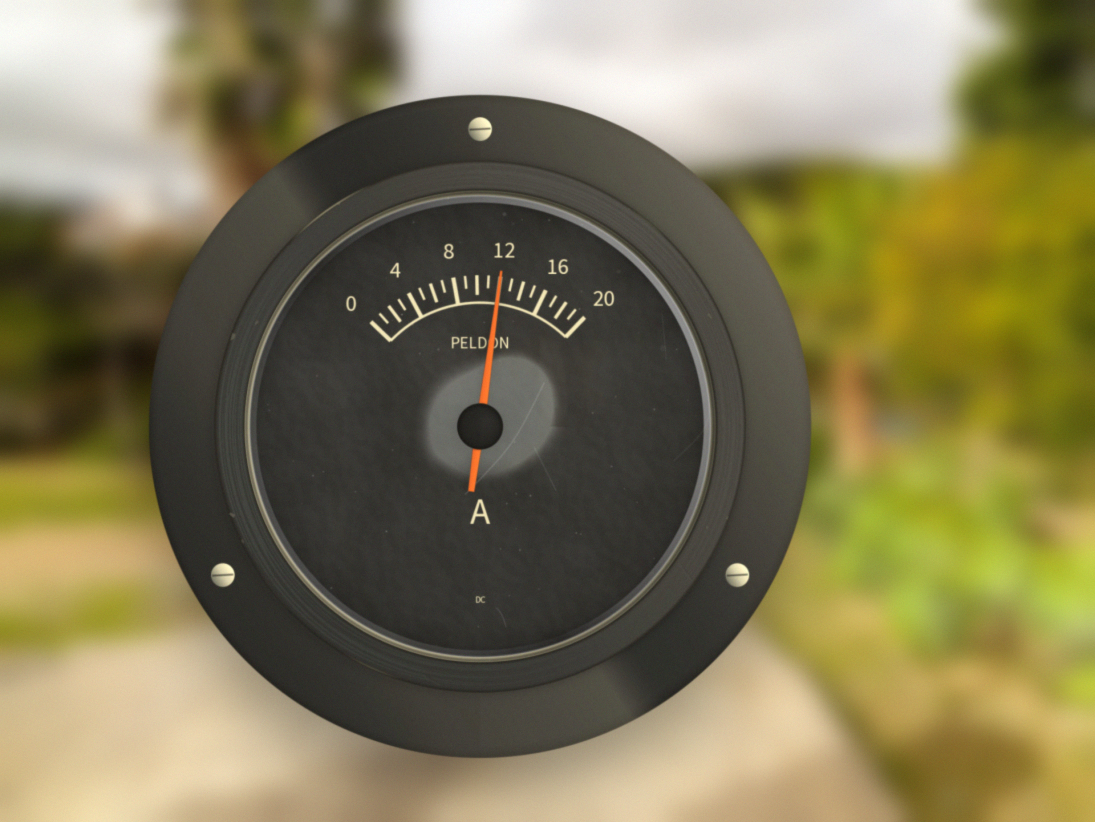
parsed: 12 A
